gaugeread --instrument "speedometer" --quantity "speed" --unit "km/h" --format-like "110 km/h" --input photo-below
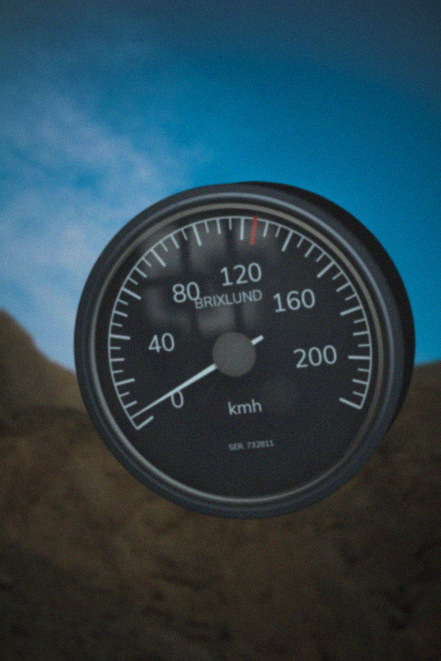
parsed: 5 km/h
